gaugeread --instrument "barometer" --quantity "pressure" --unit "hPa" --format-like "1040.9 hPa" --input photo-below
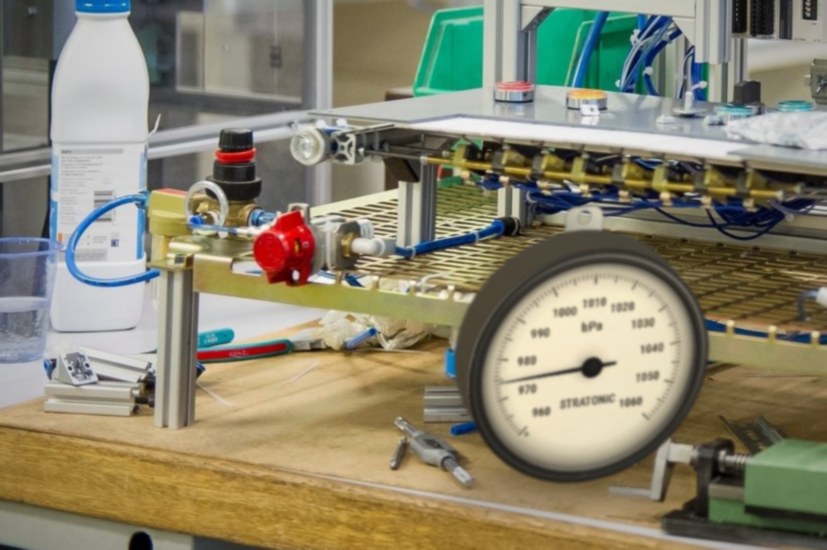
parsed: 975 hPa
